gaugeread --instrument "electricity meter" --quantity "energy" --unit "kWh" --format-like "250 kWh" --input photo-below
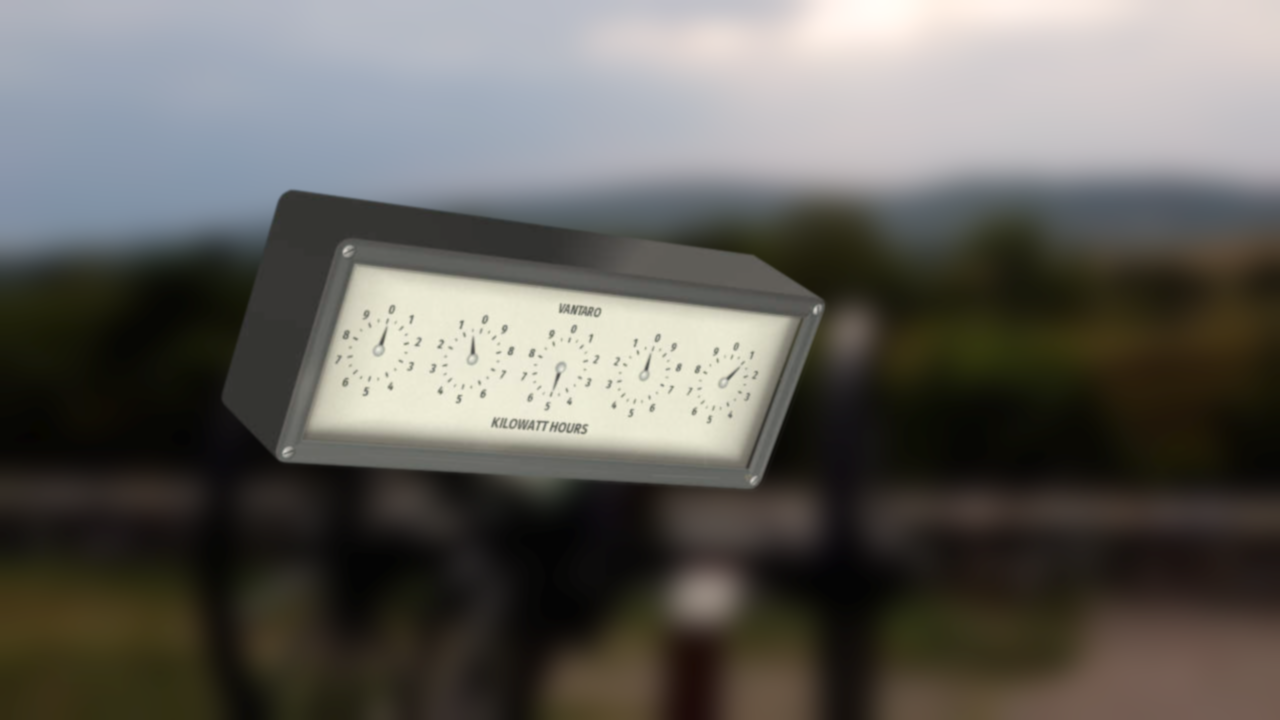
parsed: 501 kWh
